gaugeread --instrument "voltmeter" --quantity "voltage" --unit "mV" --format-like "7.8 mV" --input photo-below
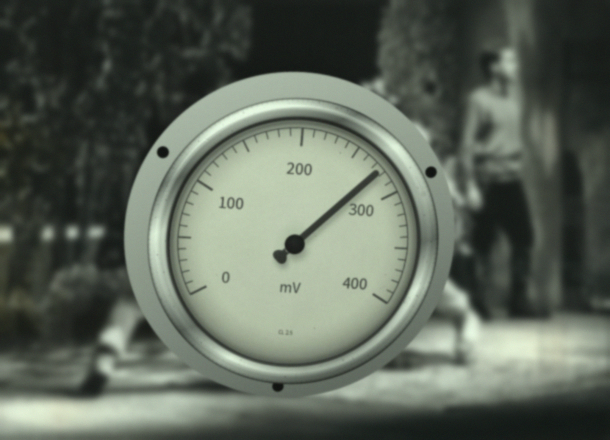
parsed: 275 mV
